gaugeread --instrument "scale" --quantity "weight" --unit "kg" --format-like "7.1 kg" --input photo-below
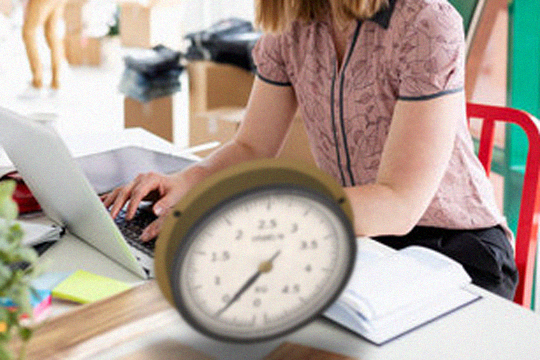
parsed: 0.5 kg
